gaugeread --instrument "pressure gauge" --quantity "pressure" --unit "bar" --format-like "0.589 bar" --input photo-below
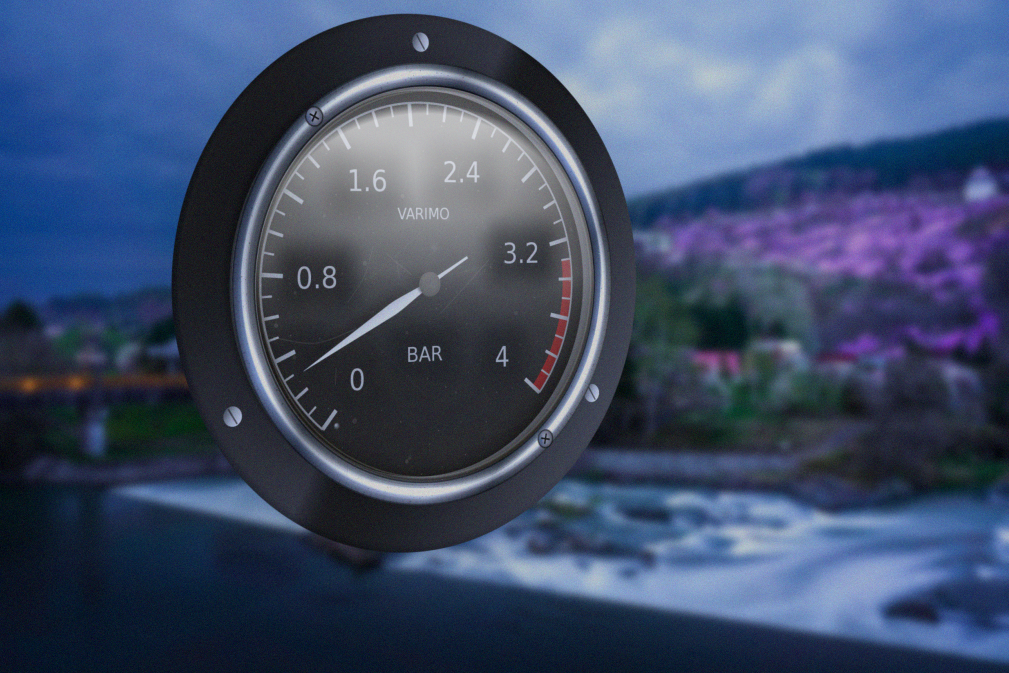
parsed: 0.3 bar
